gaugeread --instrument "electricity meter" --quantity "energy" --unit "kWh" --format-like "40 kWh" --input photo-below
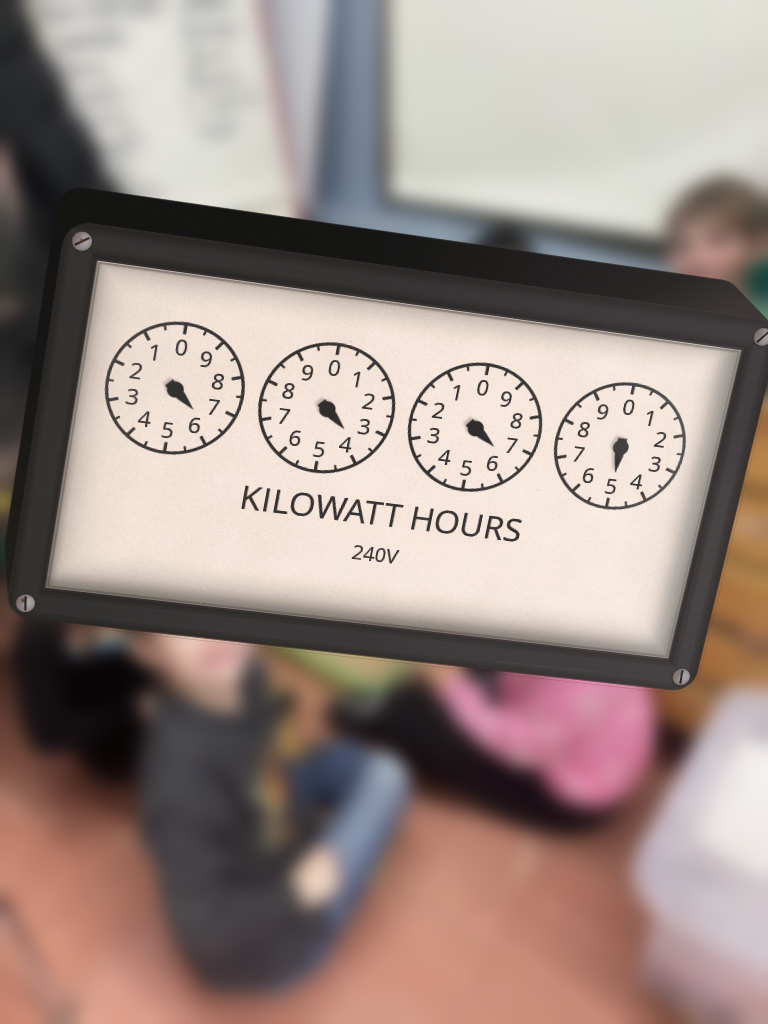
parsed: 6365 kWh
